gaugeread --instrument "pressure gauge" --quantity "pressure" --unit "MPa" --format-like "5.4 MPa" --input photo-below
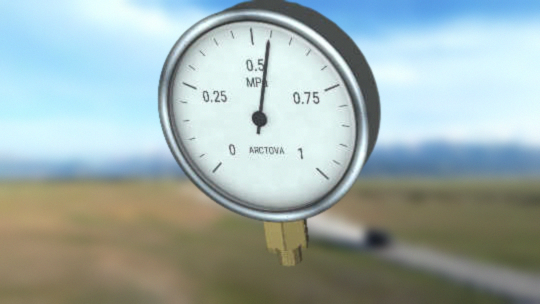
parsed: 0.55 MPa
